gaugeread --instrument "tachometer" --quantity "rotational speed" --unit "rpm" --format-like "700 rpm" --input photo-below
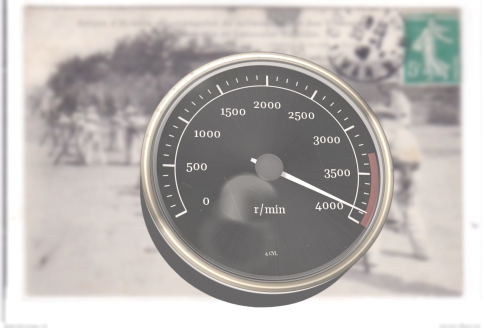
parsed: 3900 rpm
